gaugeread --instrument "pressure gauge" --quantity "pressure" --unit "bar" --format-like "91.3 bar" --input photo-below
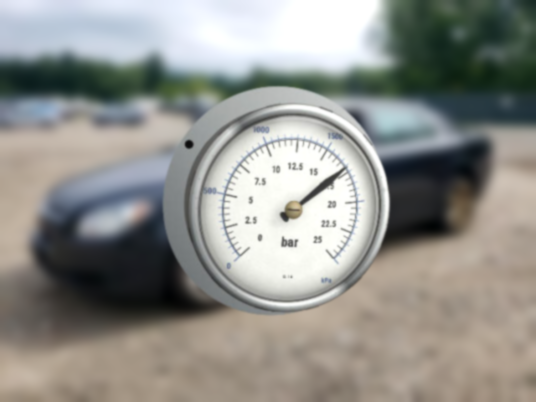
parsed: 17 bar
